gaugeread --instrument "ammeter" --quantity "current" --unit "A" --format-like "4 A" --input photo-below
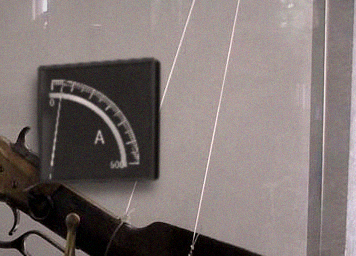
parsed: 50 A
